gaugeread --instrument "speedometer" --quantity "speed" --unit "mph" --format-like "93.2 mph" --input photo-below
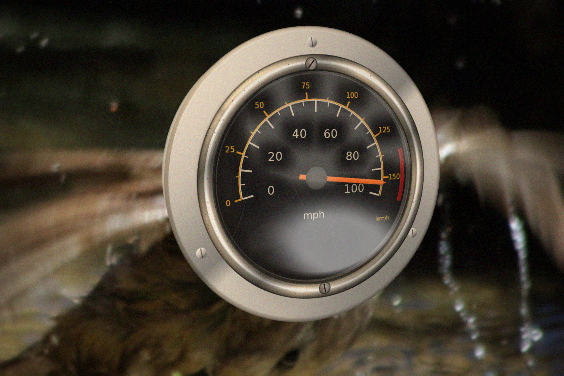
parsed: 95 mph
